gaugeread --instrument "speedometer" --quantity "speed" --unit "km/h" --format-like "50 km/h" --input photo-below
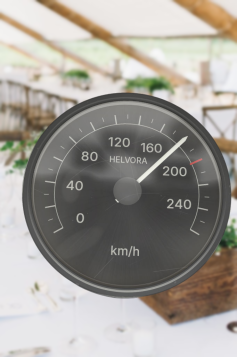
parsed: 180 km/h
